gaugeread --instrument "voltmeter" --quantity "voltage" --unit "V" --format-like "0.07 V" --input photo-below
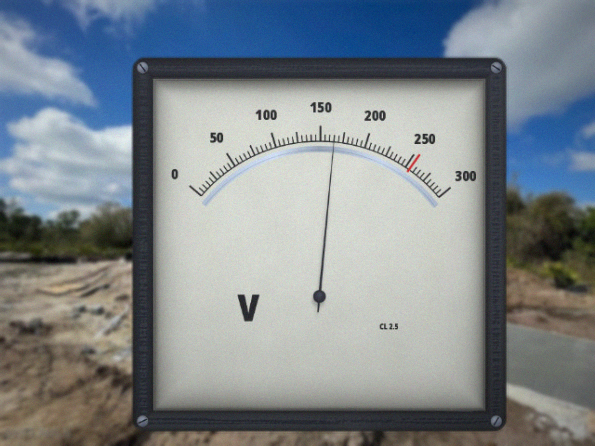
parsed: 165 V
